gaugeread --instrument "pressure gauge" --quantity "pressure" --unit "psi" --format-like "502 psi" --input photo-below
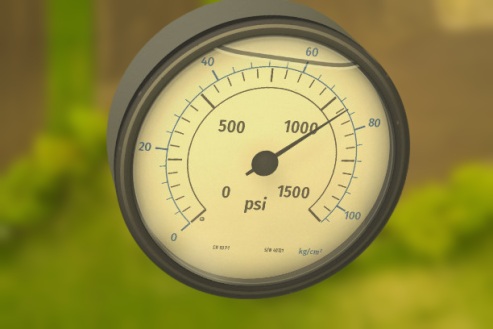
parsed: 1050 psi
